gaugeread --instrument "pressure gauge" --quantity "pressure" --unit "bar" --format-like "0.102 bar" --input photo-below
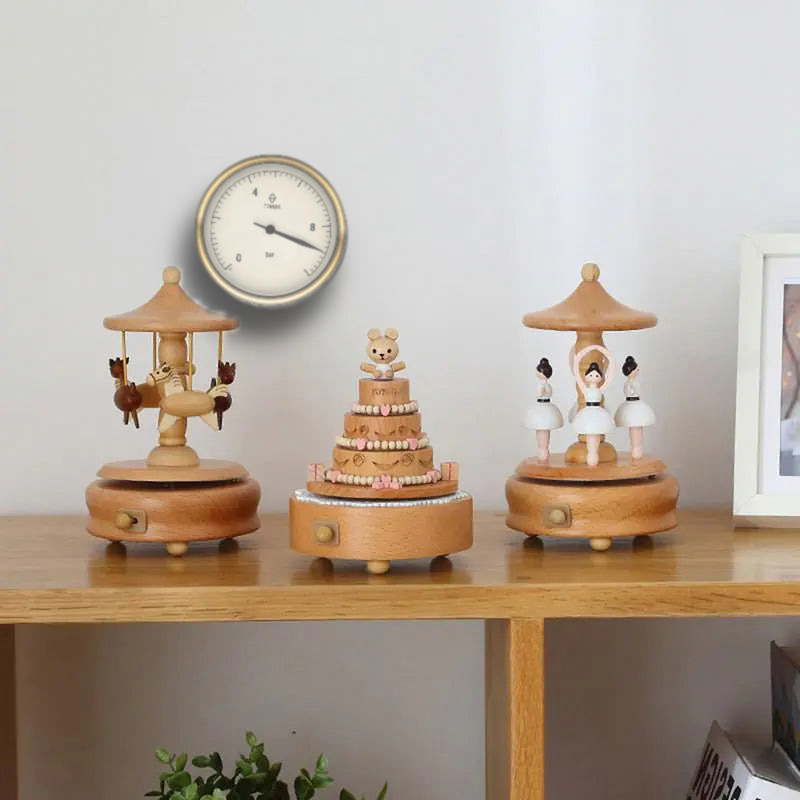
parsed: 9 bar
